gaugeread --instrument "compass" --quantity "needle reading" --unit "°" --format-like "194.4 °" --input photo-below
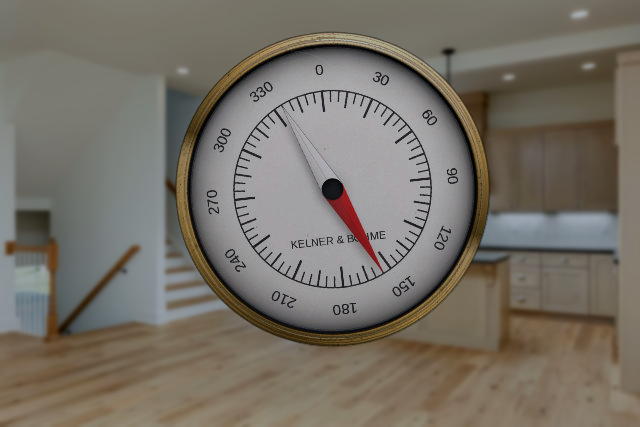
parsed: 155 °
